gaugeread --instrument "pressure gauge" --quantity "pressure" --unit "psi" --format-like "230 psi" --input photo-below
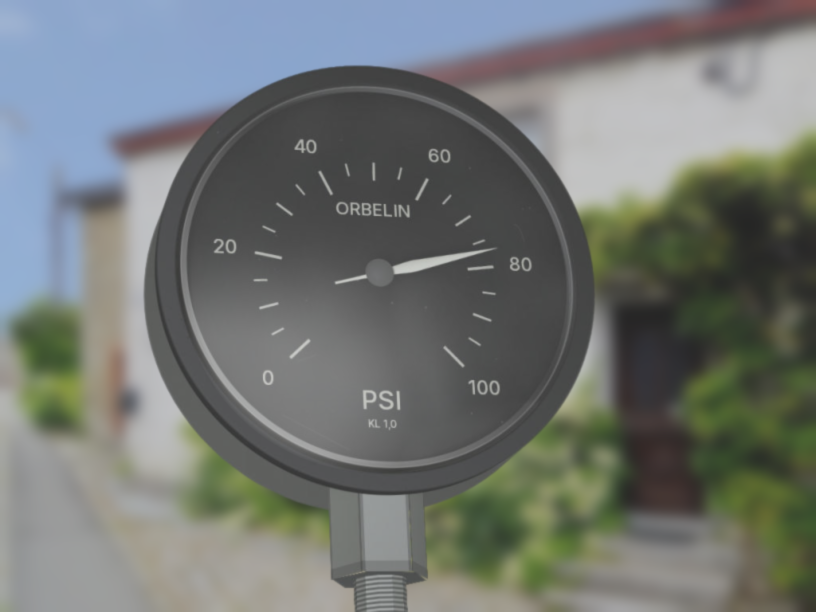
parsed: 77.5 psi
